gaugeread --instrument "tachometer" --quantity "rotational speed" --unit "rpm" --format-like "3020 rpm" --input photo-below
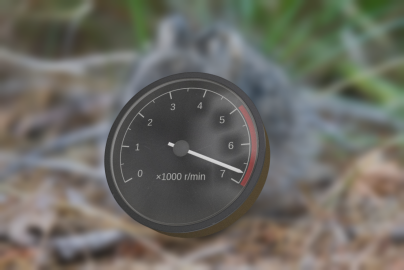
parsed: 6750 rpm
